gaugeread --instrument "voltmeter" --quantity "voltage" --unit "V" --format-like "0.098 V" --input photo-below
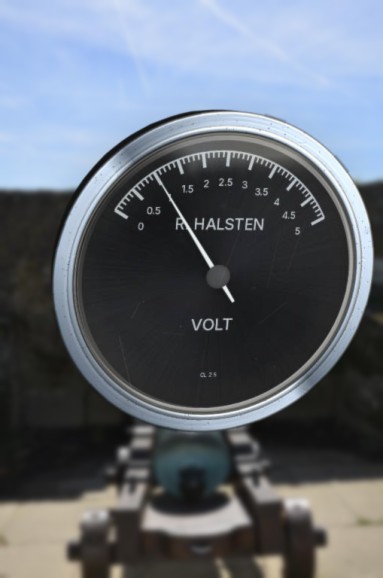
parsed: 1 V
